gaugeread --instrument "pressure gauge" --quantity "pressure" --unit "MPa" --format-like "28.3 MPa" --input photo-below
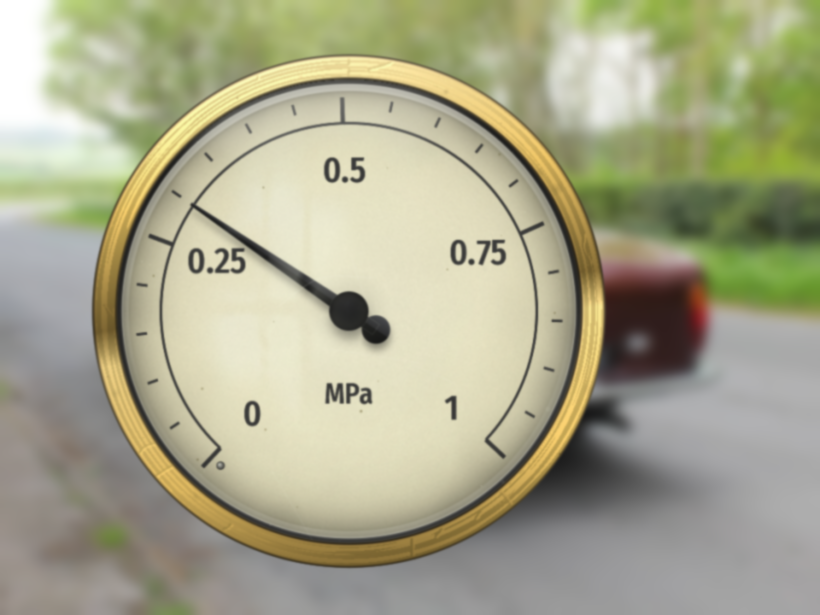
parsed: 0.3 MPa
